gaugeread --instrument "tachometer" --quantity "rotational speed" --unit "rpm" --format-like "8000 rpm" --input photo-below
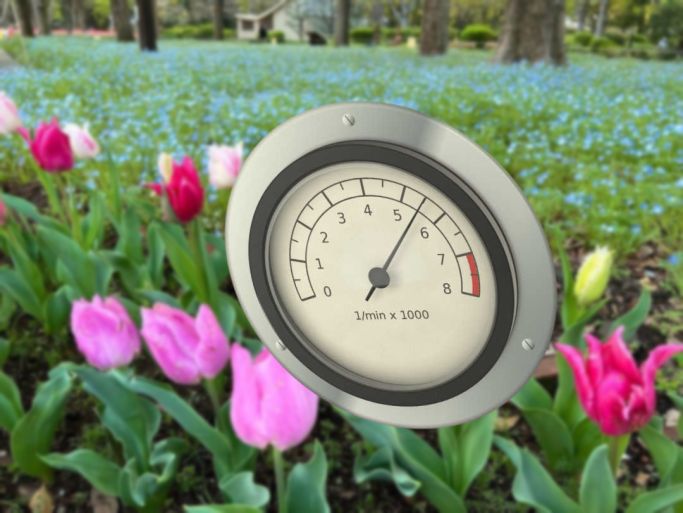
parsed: 5500 rpm
